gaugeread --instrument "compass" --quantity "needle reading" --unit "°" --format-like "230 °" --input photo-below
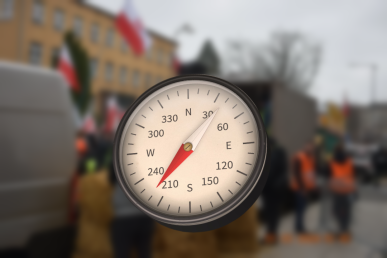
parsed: 220 °
